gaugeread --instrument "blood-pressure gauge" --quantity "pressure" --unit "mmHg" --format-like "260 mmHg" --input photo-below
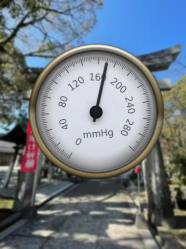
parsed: 170 mmHg
